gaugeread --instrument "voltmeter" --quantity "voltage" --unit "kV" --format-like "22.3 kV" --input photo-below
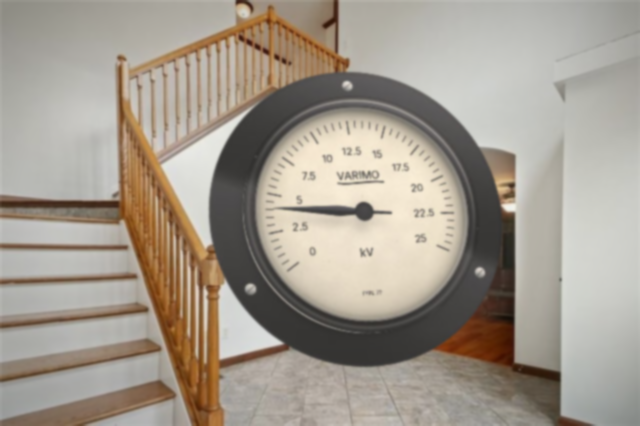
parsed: 4 kV
